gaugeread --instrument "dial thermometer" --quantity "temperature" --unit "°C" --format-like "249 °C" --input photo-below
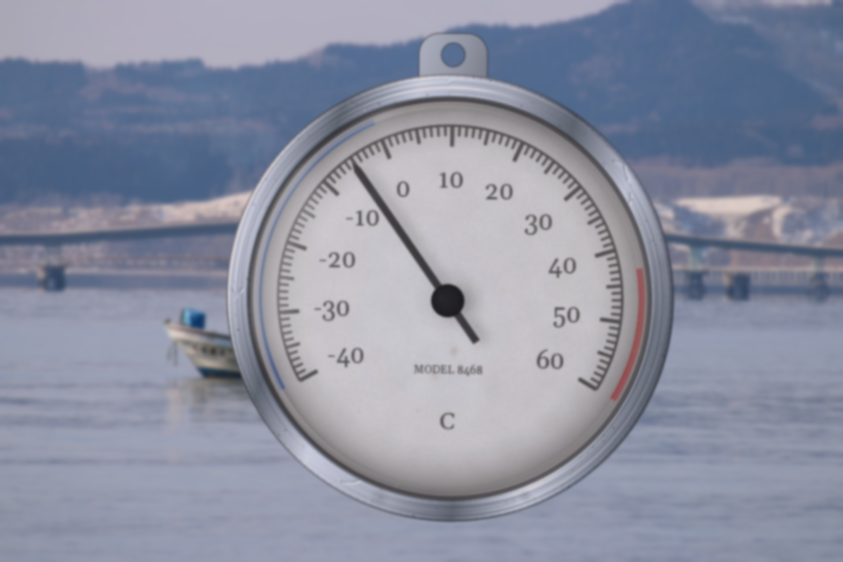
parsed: -5 °C
